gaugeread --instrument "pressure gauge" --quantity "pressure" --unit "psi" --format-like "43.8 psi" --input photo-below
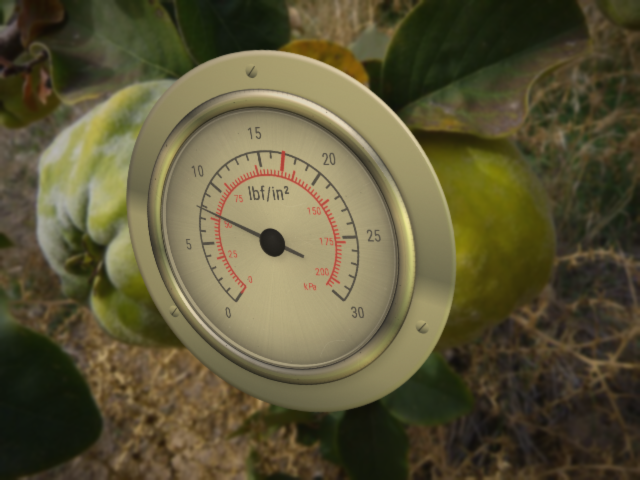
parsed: 8 psi
